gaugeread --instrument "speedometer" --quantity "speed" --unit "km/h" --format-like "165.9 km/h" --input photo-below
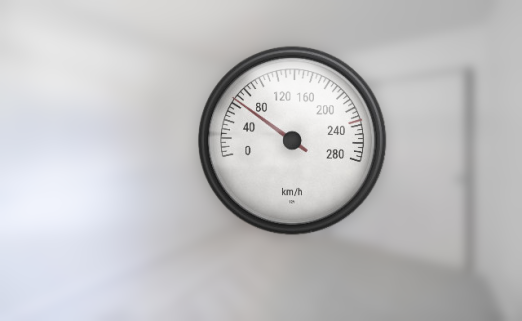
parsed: 65 km/h
